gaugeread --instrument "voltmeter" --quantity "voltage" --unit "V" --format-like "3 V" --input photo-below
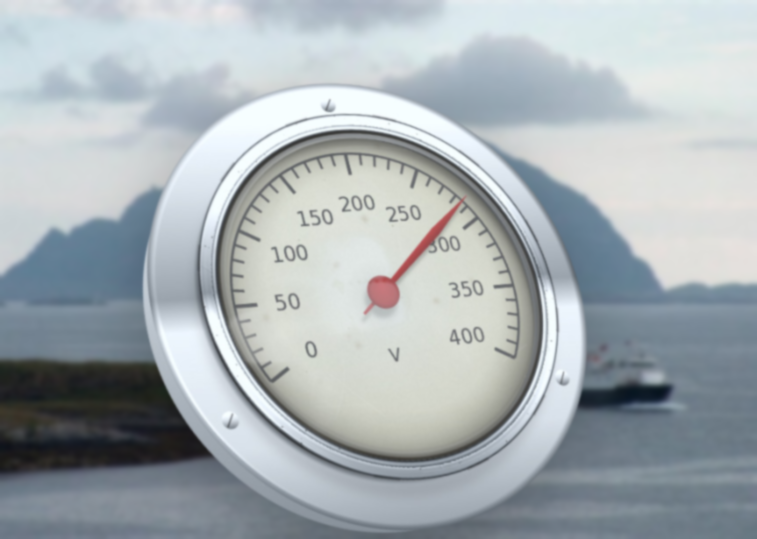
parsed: 285 V
